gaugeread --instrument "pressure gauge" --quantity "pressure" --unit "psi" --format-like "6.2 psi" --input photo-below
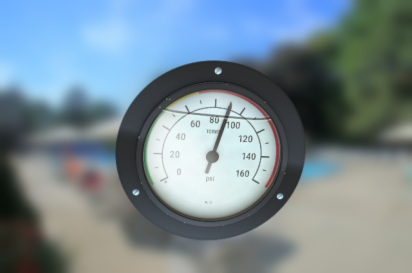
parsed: 90 psi
